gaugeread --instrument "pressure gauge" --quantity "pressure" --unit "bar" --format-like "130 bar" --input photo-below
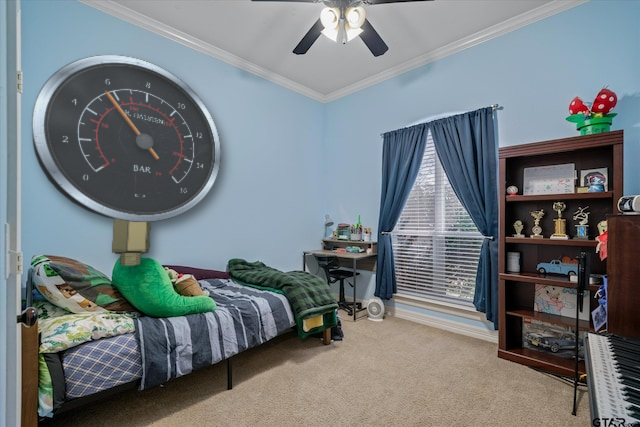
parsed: 5.5 bar
